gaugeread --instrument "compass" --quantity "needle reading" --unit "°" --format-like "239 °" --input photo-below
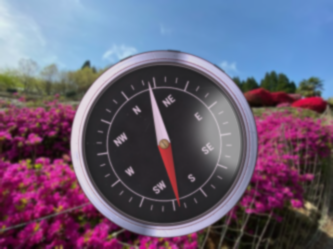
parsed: 205 °
